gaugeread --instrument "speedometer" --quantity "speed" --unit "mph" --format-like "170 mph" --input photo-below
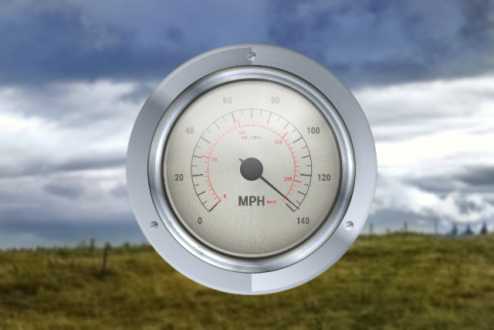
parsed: 137.5 mph
